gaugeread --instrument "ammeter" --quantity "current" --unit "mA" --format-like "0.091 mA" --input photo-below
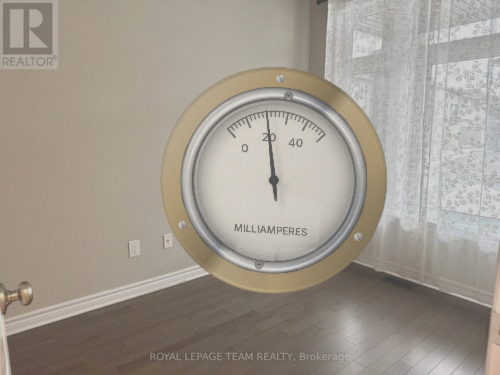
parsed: 20 mA
